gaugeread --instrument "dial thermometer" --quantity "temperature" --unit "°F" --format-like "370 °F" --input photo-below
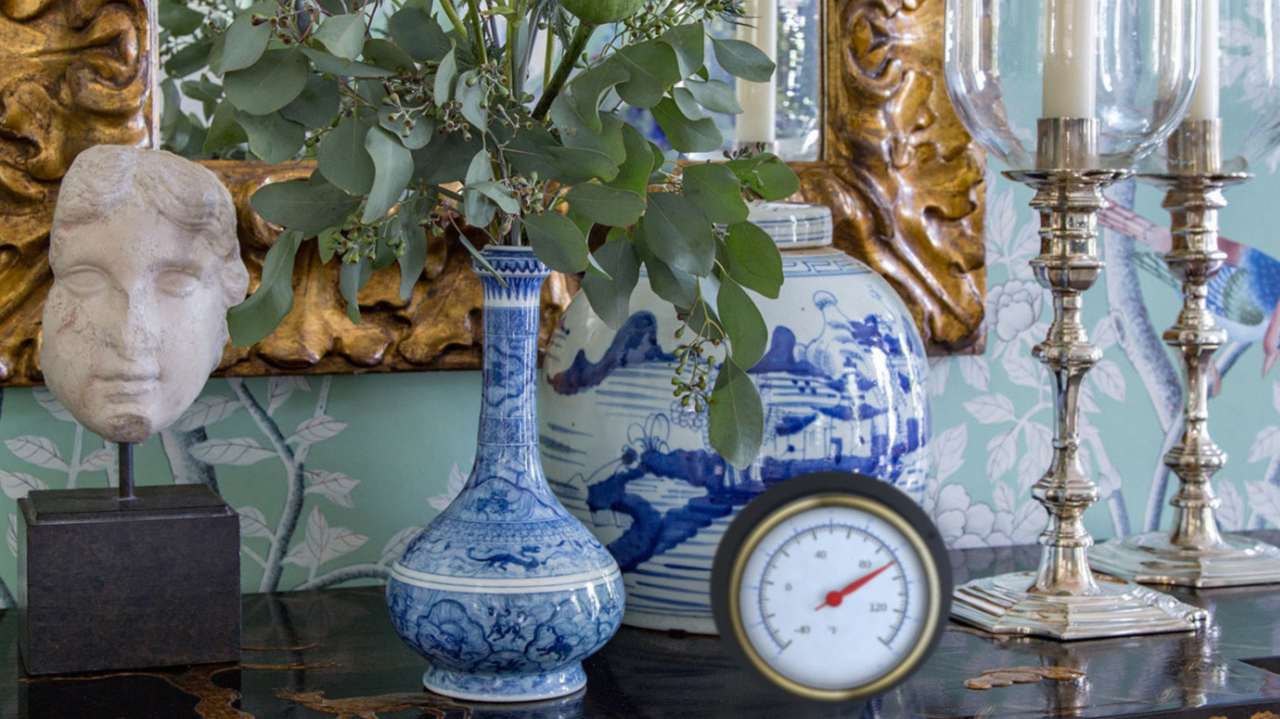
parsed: 90 °F
